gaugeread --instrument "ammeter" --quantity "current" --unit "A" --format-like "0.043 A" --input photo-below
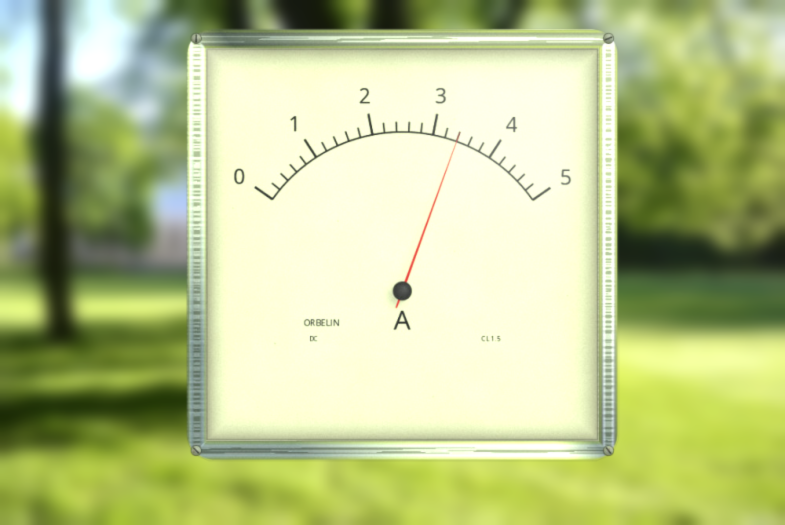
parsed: 3.4 A
